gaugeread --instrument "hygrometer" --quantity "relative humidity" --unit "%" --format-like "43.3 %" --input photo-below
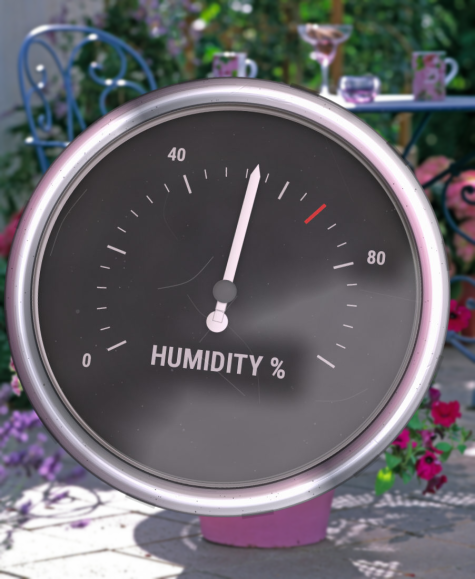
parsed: 54 %
